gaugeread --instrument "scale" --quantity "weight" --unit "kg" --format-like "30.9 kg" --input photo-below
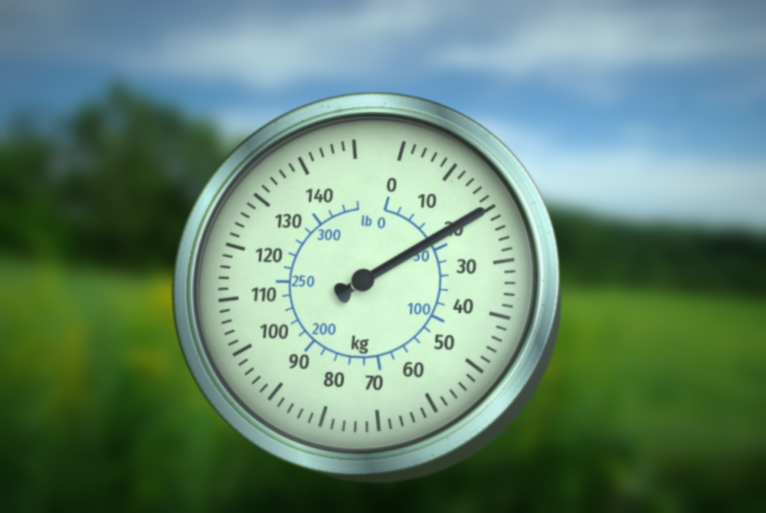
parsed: 20 kg
